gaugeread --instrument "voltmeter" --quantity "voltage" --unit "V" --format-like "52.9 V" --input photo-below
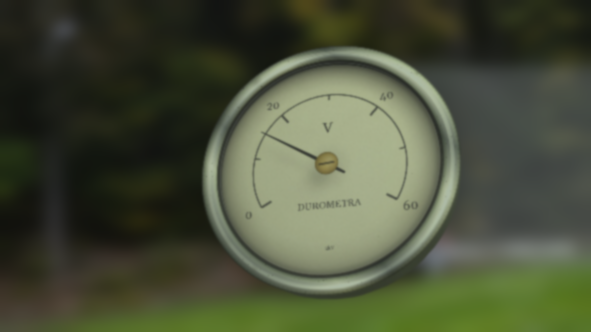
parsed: 15 V
